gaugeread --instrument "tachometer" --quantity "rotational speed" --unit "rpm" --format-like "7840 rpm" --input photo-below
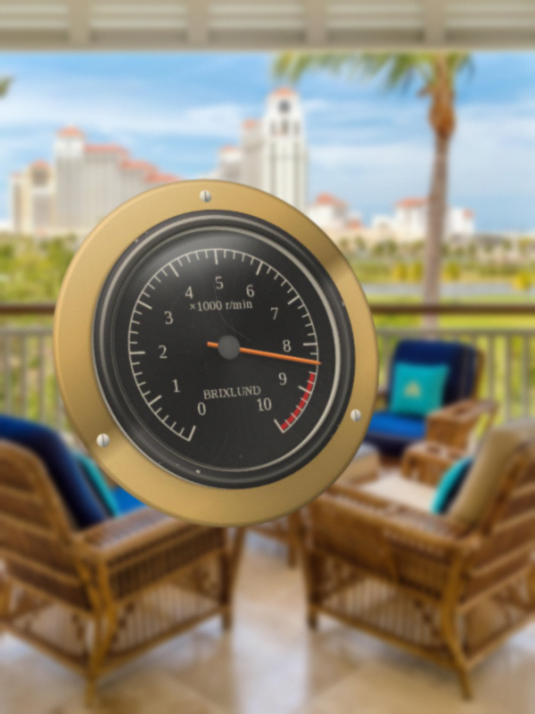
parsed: 8400 rpm
